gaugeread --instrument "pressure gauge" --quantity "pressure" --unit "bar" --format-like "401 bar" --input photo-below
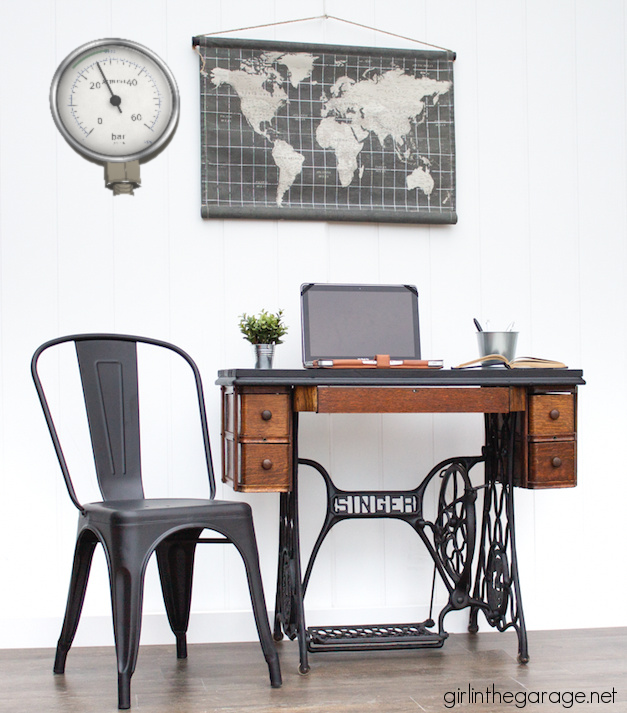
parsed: 26 bar
